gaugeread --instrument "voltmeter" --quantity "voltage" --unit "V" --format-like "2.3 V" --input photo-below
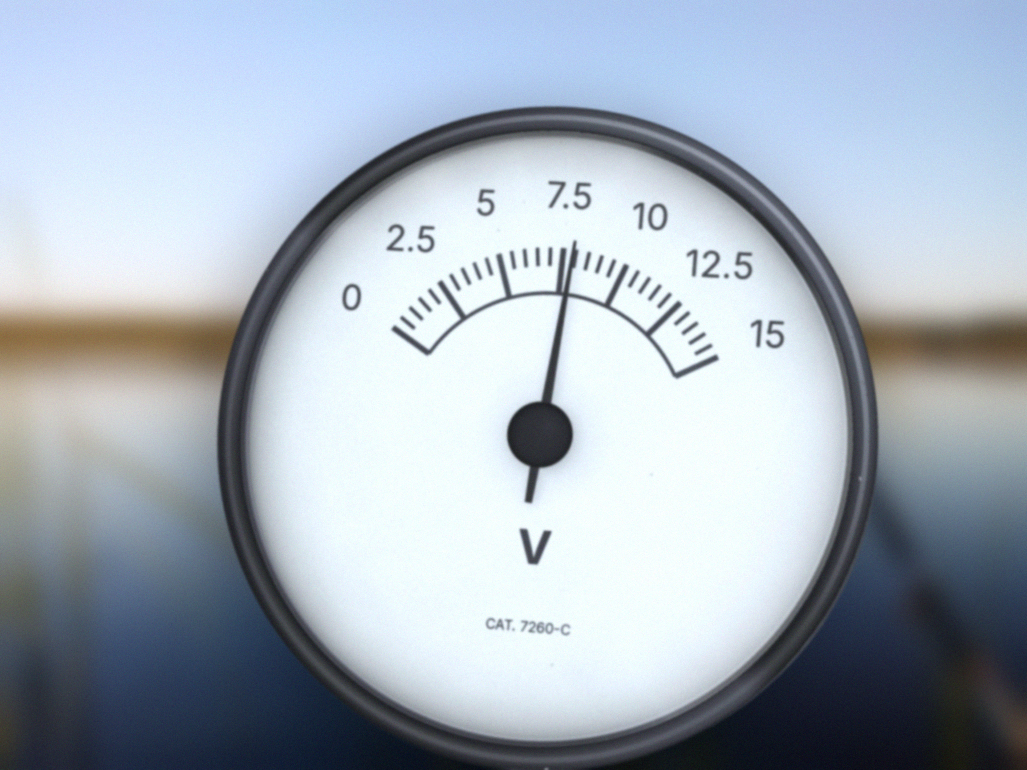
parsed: 8 V
